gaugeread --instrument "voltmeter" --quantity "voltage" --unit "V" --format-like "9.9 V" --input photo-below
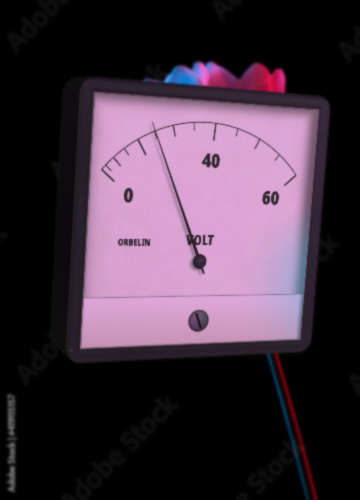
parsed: 25 V
